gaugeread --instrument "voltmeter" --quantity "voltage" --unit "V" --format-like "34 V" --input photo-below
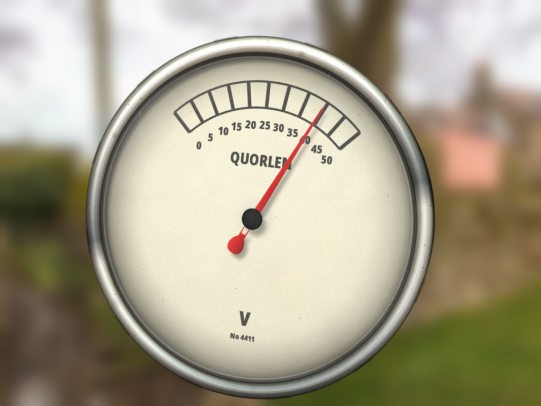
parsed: 40 V
